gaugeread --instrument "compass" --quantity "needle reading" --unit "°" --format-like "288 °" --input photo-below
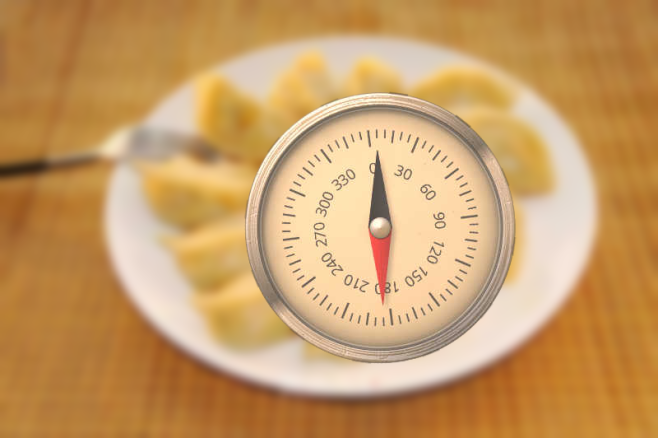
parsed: 185 °
